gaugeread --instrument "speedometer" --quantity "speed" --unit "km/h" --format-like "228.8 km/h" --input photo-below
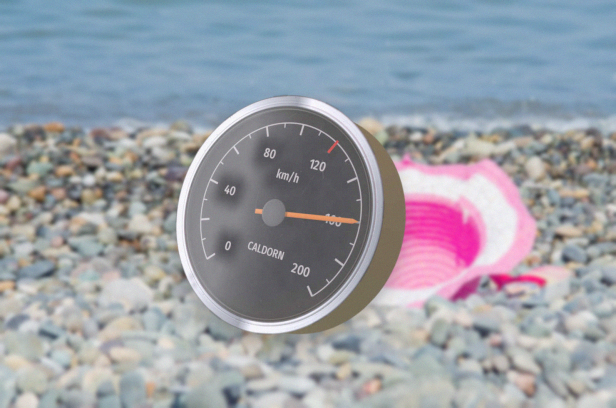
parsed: 160 km/h
